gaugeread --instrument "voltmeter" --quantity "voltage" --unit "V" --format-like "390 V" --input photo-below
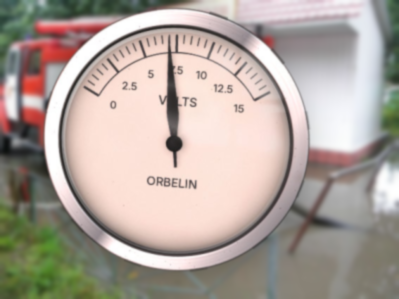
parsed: 7 V
